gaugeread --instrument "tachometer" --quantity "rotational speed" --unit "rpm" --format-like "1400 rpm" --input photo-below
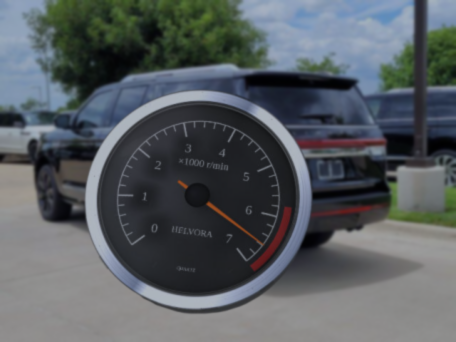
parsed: 6600 rpm
